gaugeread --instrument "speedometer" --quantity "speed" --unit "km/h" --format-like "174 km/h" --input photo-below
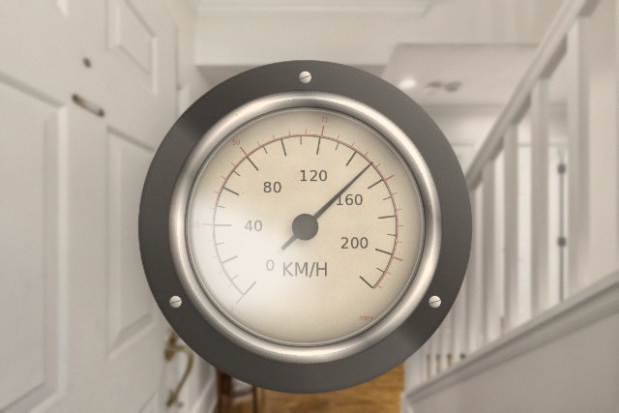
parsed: 150 km/h
